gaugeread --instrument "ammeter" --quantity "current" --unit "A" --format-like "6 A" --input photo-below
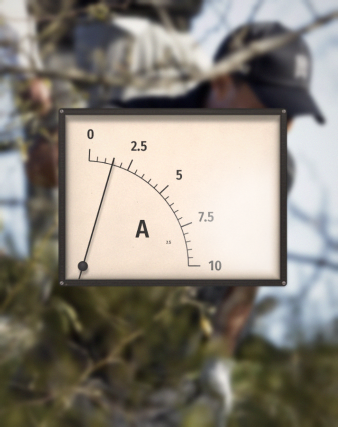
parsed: 1.5 A
